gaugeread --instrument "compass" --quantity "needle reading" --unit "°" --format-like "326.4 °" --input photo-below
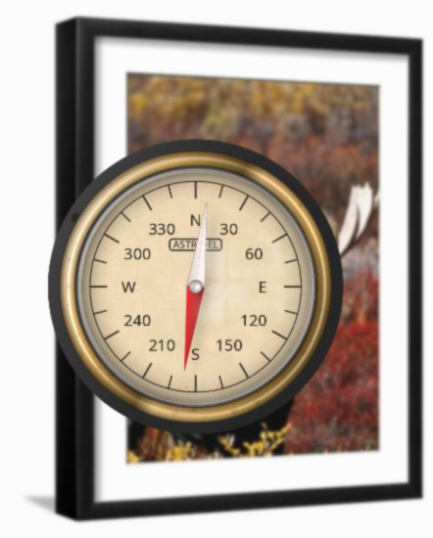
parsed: 187.5 °
